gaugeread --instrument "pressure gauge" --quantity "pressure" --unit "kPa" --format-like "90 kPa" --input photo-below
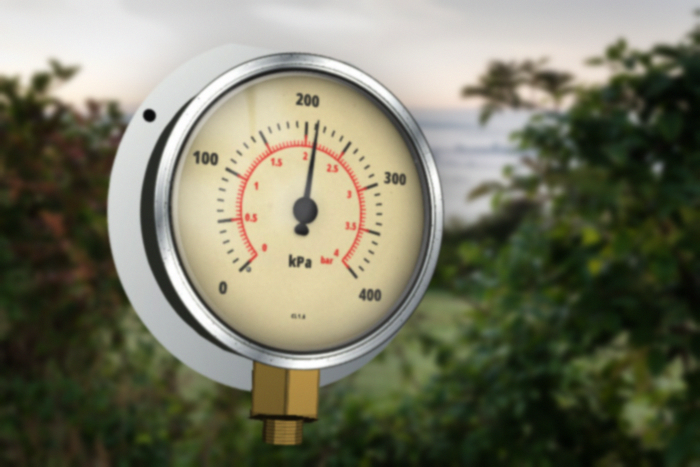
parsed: 210 kPa
